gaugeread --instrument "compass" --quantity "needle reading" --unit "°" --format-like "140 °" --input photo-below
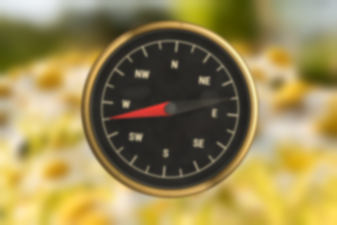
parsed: 255 °
